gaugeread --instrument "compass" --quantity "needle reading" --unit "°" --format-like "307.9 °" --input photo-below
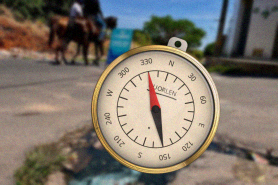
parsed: 330 °
